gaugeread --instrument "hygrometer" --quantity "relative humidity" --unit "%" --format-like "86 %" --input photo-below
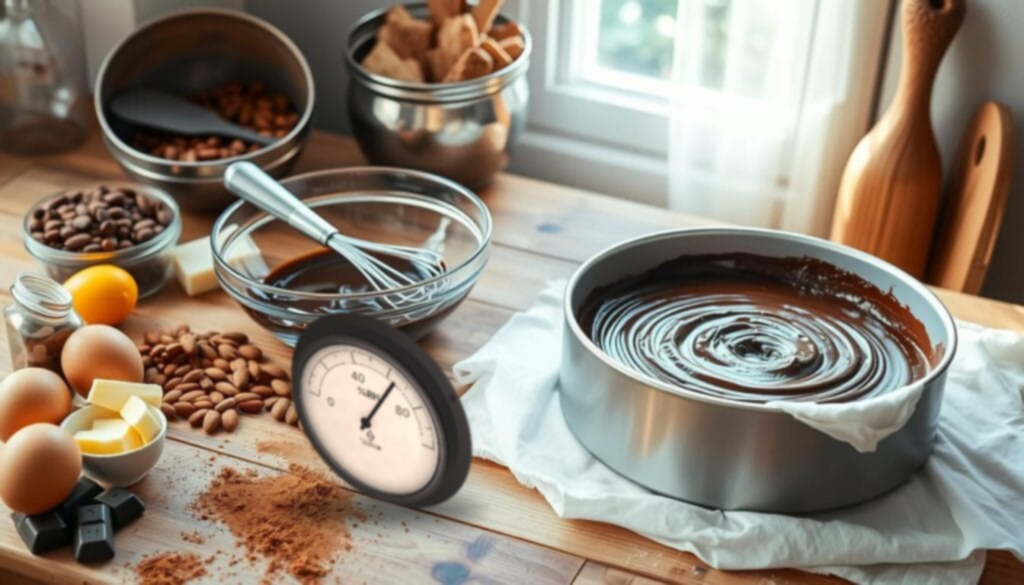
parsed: 65 %
